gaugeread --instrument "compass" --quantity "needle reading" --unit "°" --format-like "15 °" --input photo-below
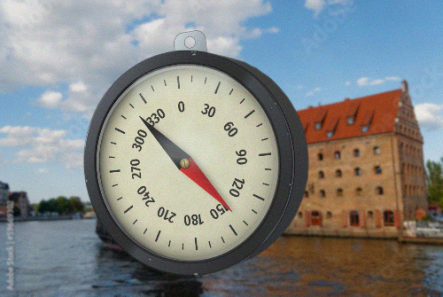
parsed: 140 °
